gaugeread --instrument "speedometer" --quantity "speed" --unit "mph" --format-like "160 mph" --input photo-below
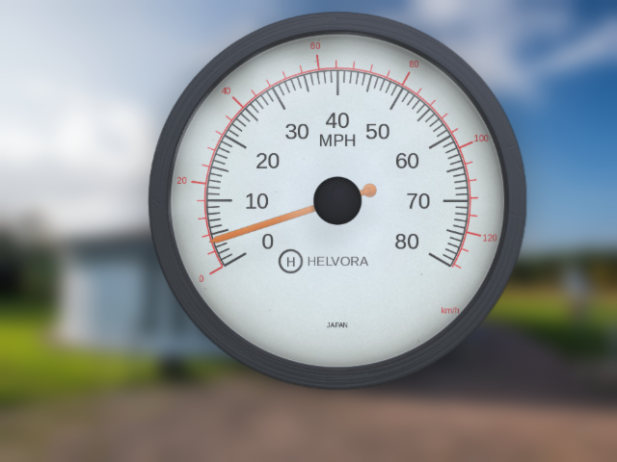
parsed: 4 mph
